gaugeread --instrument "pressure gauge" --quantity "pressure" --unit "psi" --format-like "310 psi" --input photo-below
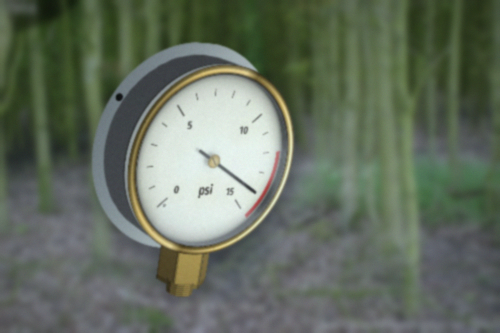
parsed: 14 psi
